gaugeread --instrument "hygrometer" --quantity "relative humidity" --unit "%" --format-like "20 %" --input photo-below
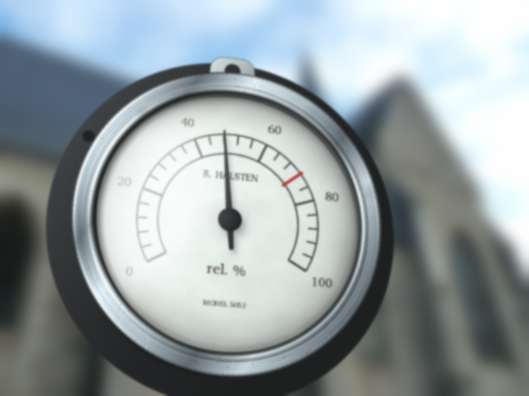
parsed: 48 %
